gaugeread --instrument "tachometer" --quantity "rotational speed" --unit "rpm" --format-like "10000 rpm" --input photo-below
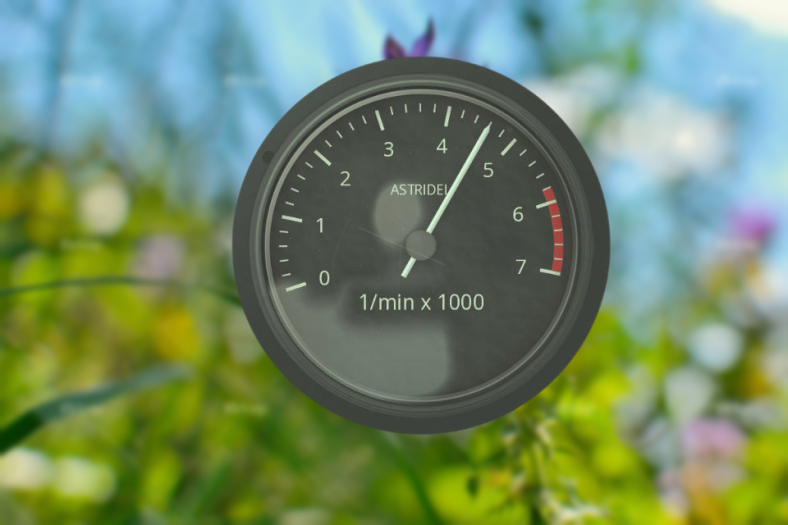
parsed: 4600 rpm
